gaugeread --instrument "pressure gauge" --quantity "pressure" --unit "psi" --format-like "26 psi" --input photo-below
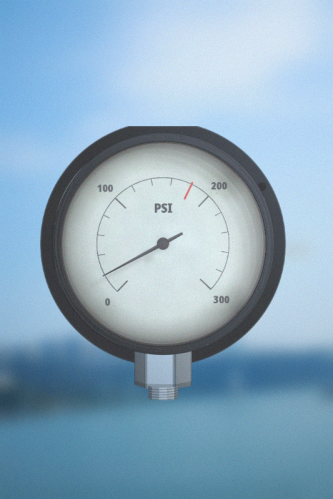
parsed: 20 psi
